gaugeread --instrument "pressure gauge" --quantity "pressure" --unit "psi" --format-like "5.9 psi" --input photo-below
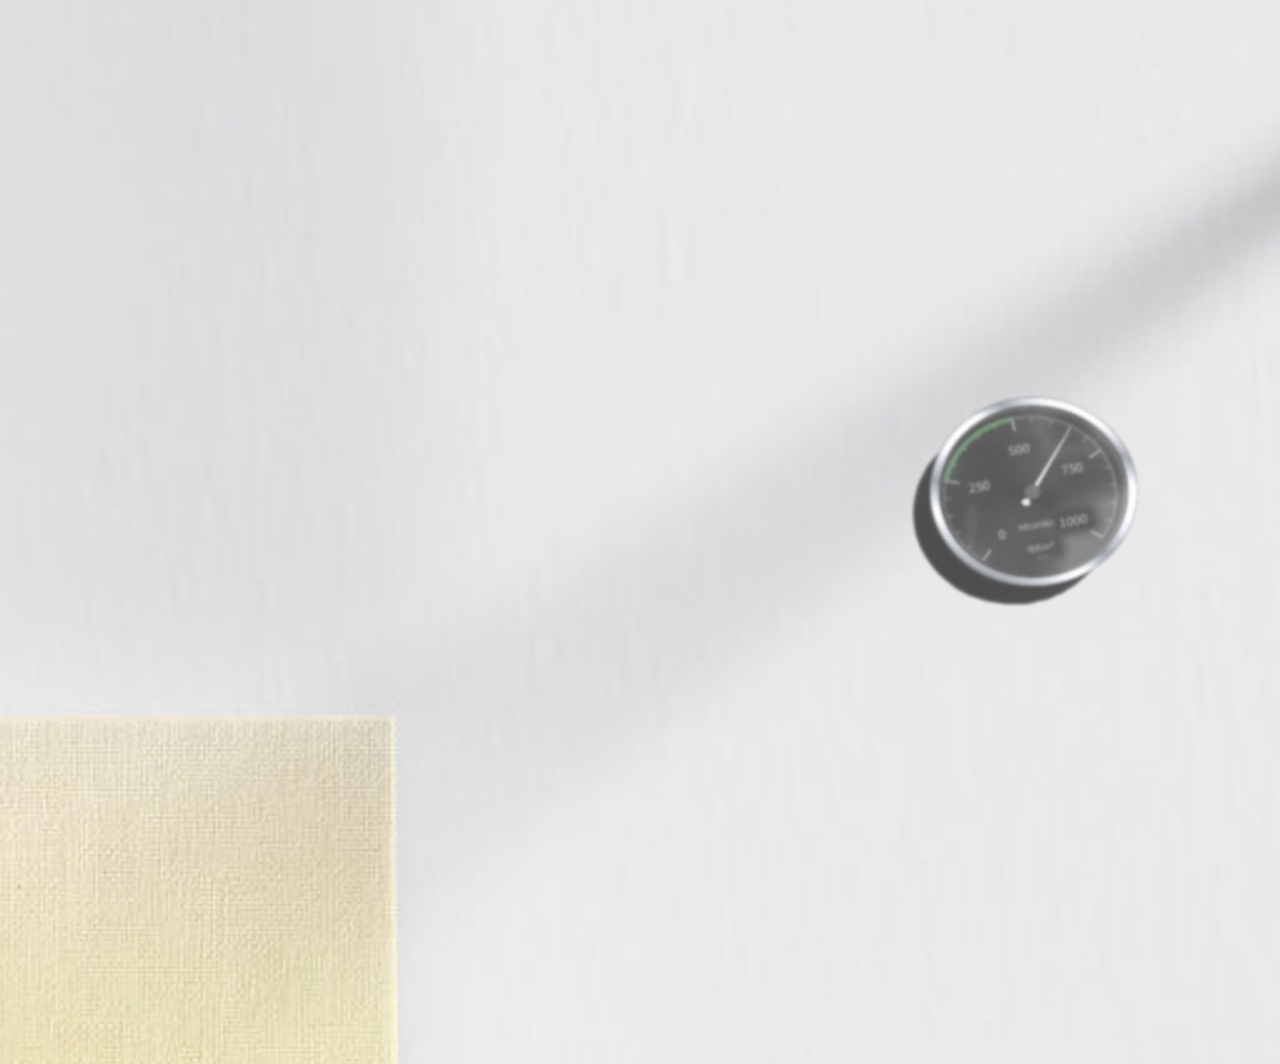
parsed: 650 psi
